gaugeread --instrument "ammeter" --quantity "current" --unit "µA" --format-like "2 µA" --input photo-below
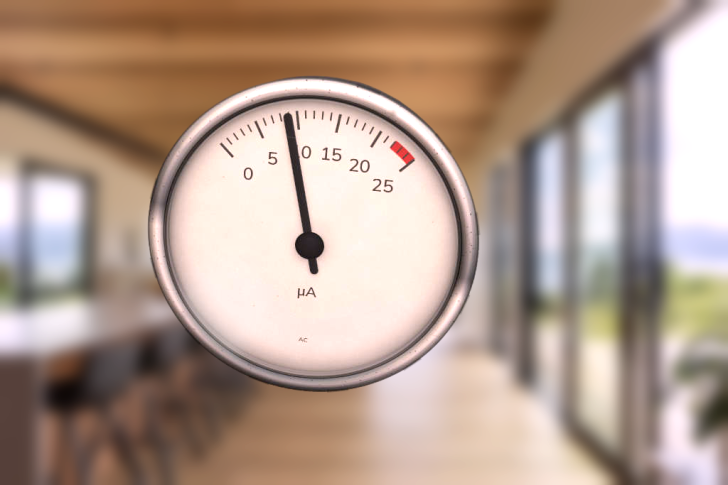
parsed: 9 µA
